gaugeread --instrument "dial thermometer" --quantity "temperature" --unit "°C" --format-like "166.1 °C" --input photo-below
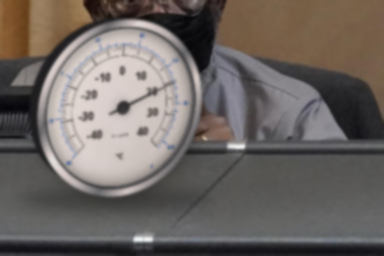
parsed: 20 °C
